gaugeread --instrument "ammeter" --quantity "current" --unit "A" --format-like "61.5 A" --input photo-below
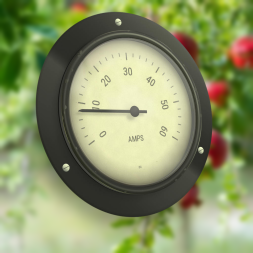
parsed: 8 A
